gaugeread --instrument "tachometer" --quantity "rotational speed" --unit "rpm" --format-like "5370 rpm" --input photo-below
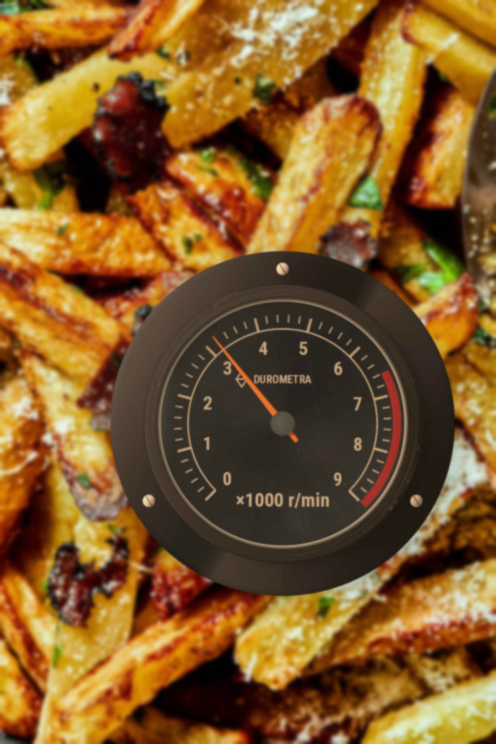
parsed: 3200 rpm
